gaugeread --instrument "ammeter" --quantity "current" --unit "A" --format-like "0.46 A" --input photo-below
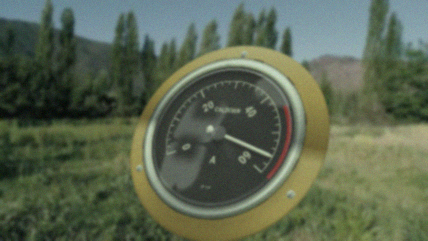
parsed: 56 A
